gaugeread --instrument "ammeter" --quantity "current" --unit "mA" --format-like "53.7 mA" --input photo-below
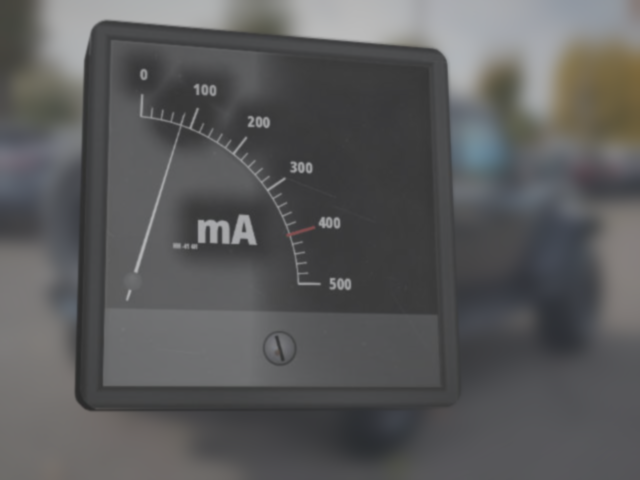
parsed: 80 mA
